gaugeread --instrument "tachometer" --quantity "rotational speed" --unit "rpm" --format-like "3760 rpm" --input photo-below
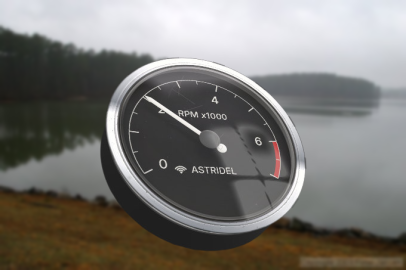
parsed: 2000 rpm
